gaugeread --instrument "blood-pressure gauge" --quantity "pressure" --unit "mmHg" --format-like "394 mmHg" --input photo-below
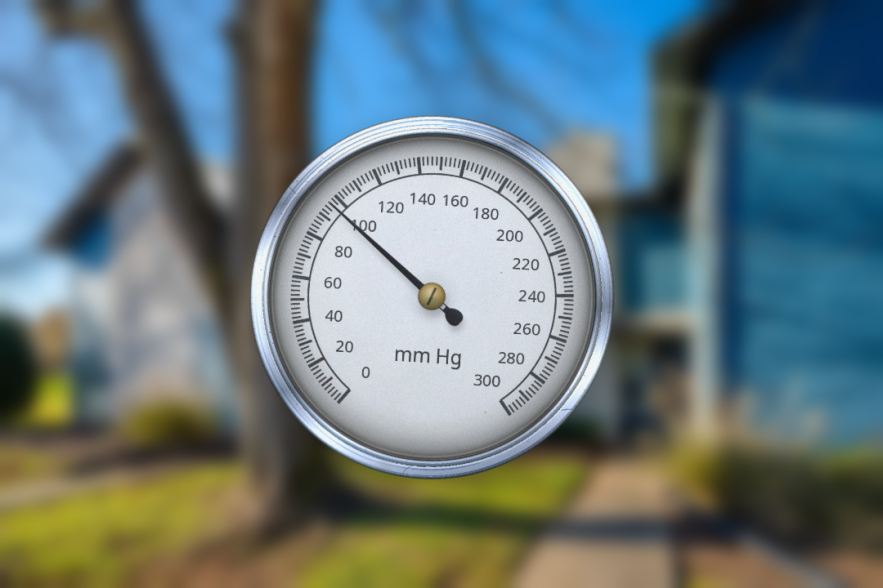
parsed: 96 mmHg
